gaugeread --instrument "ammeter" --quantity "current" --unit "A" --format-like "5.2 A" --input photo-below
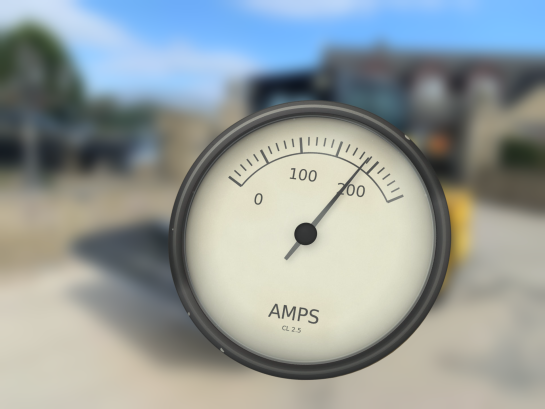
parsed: 190 A
